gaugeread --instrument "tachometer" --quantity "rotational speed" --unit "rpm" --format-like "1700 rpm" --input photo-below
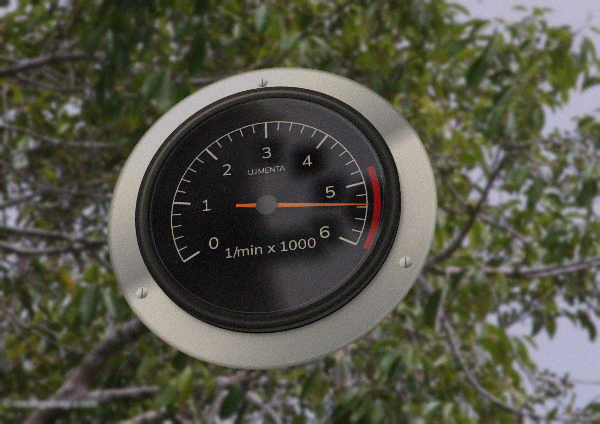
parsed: 5400 rpm
